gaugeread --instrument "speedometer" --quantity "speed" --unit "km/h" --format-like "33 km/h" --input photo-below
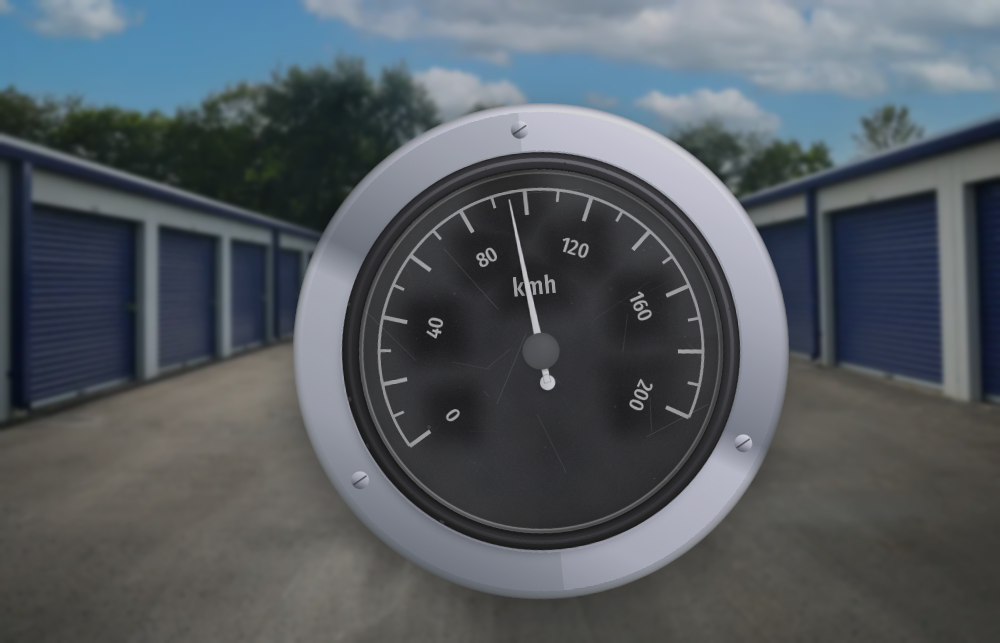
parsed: 95 km/h
